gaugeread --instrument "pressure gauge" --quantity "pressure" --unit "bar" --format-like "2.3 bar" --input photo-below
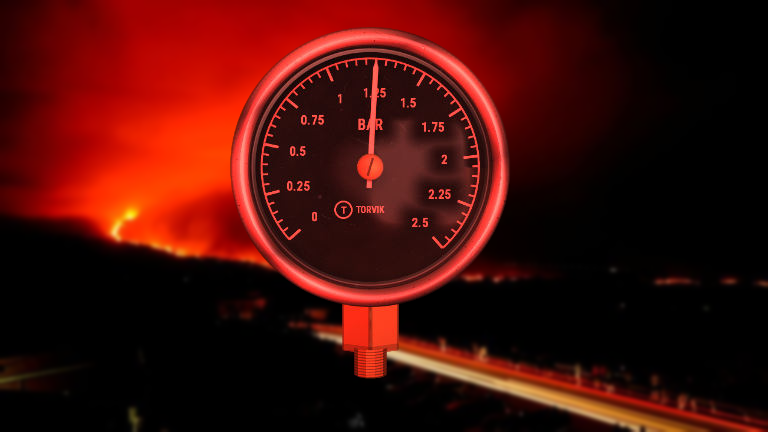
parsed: 1.25 bar
